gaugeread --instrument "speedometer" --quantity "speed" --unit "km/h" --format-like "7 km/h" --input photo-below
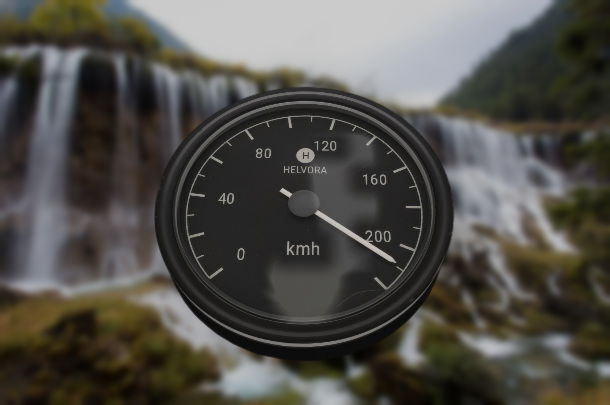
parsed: 210 km/h
